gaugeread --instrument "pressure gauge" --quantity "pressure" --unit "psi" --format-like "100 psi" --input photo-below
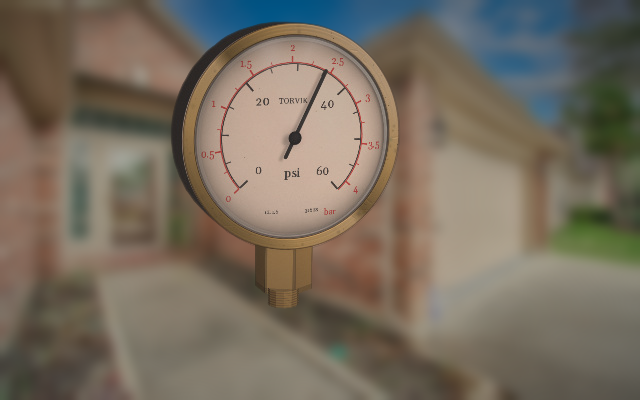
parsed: 35 psi
